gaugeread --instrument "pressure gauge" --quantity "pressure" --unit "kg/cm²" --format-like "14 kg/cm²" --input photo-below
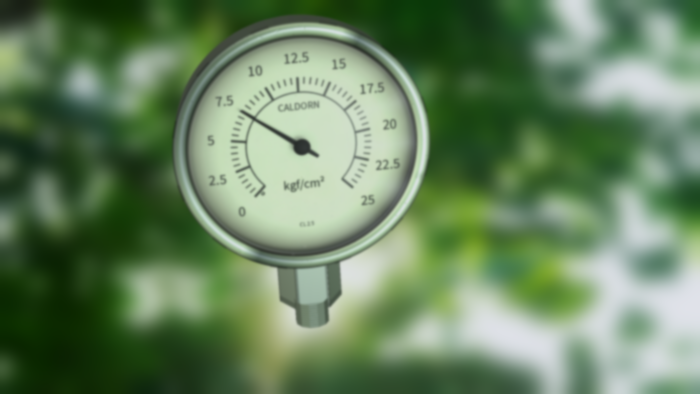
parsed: 7.5 kg/cm²
